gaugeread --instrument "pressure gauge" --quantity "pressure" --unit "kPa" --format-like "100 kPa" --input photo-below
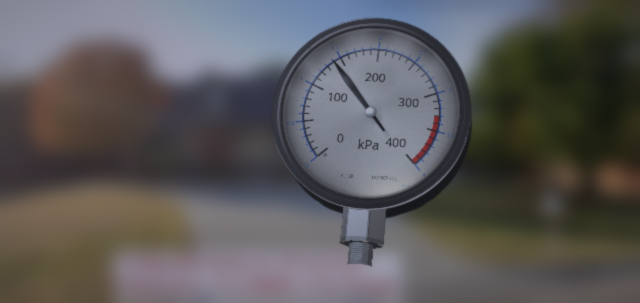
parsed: 140 kPa
